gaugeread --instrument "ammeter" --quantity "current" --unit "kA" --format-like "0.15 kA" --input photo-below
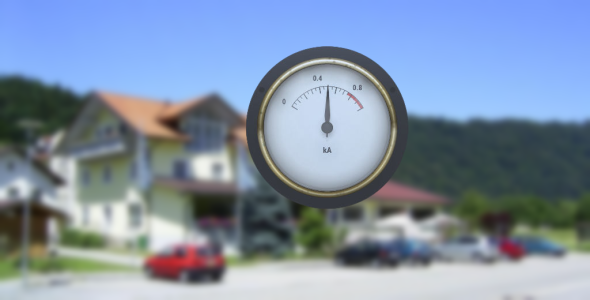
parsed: 0.5 kA
